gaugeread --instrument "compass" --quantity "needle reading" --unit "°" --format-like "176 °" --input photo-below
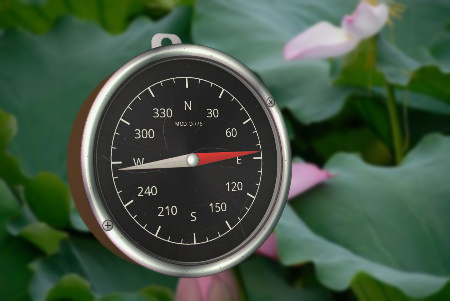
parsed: 85 °
